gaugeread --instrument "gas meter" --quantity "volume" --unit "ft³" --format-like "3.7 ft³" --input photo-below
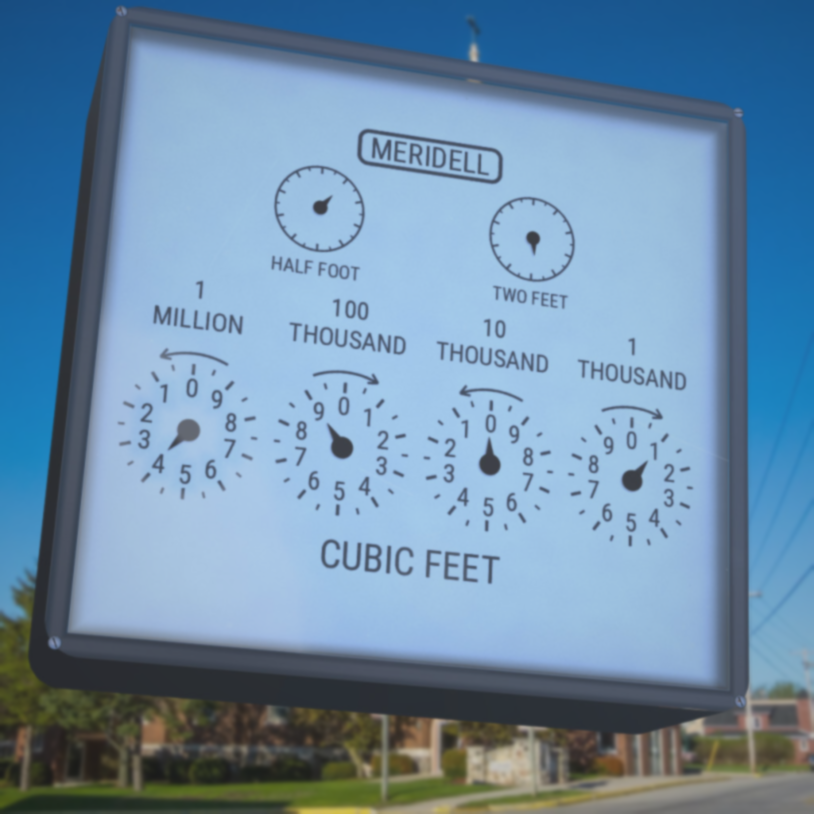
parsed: 390100 ft³
